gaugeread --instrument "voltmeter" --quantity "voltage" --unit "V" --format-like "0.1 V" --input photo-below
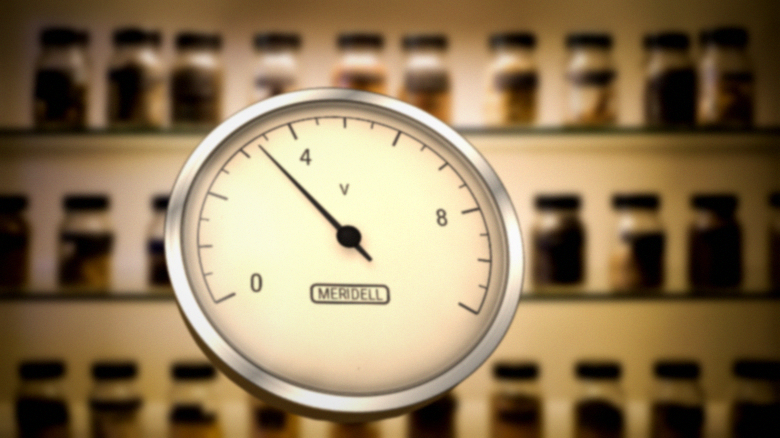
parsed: 3.25 V
